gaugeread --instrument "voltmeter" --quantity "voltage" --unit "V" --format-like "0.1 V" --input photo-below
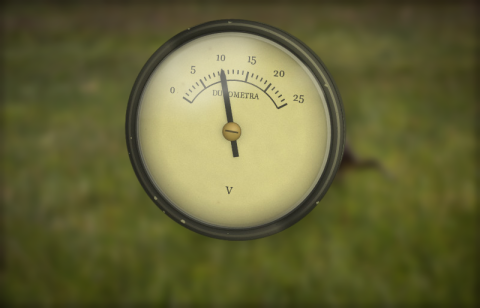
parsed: 10 V
